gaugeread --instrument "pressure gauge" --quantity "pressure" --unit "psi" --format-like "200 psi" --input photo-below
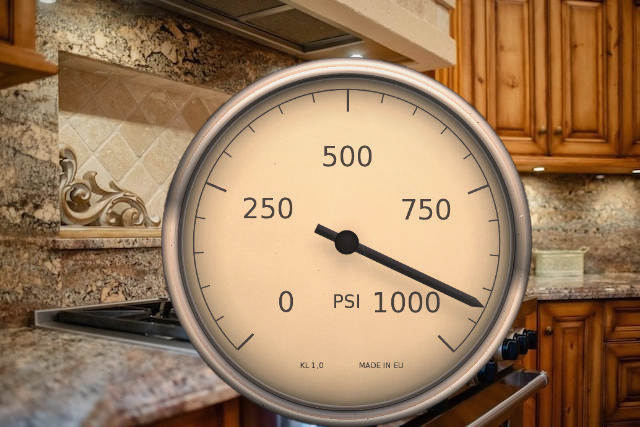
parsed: 925 psi
